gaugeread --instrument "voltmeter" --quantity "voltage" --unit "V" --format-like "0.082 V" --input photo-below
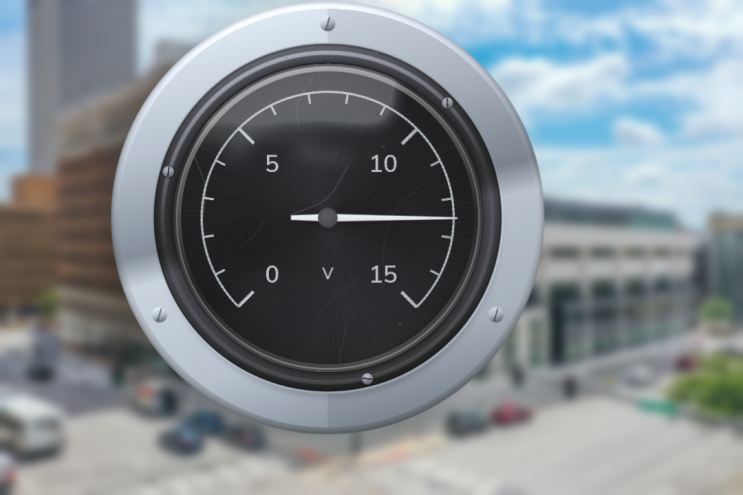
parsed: 12.5 V
